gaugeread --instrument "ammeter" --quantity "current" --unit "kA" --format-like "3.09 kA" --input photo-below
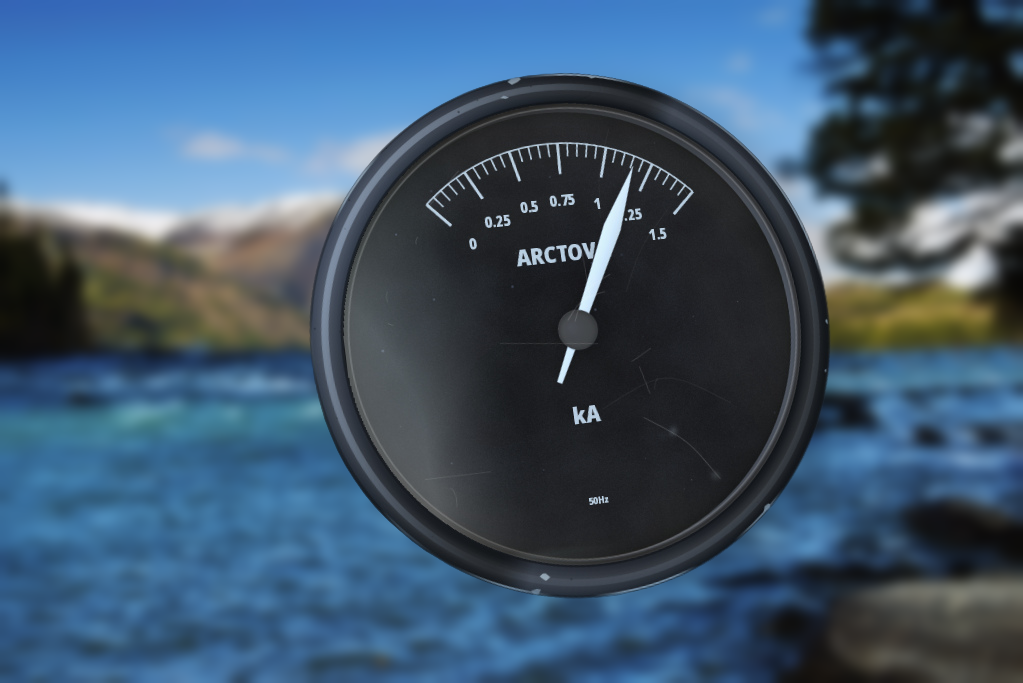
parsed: 1.15 kA
